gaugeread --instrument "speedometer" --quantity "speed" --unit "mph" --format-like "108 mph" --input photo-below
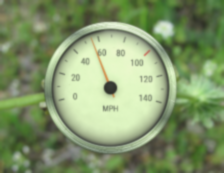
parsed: 55 mph
